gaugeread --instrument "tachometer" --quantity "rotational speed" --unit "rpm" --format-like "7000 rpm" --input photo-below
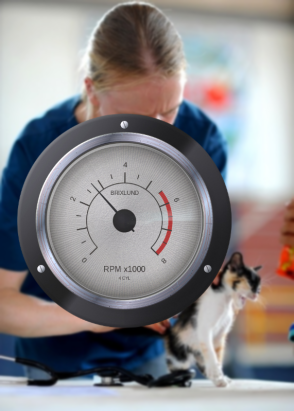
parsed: 2750 rpm
